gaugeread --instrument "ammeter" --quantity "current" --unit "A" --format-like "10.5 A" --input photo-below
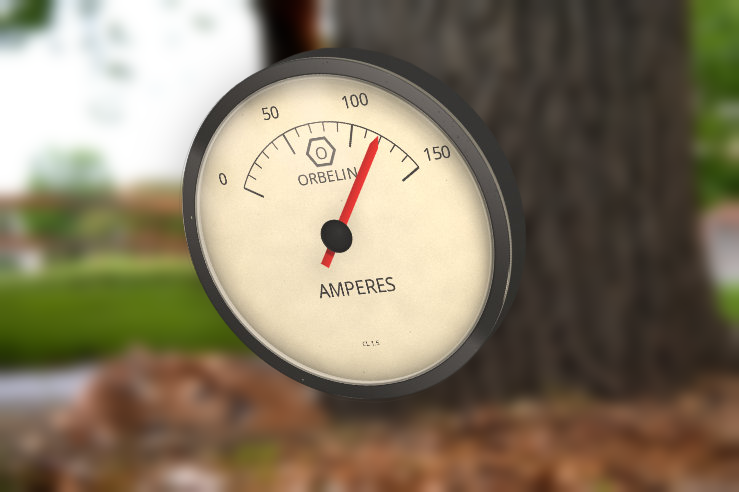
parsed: 120 A
